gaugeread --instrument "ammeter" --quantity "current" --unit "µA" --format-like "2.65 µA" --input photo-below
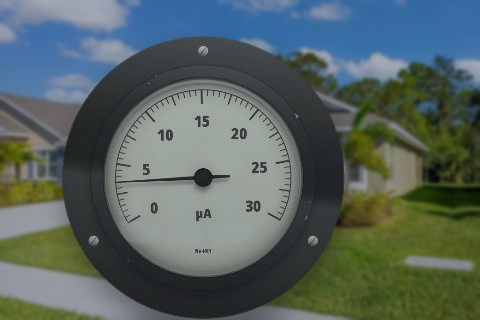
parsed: 3.5 µA
